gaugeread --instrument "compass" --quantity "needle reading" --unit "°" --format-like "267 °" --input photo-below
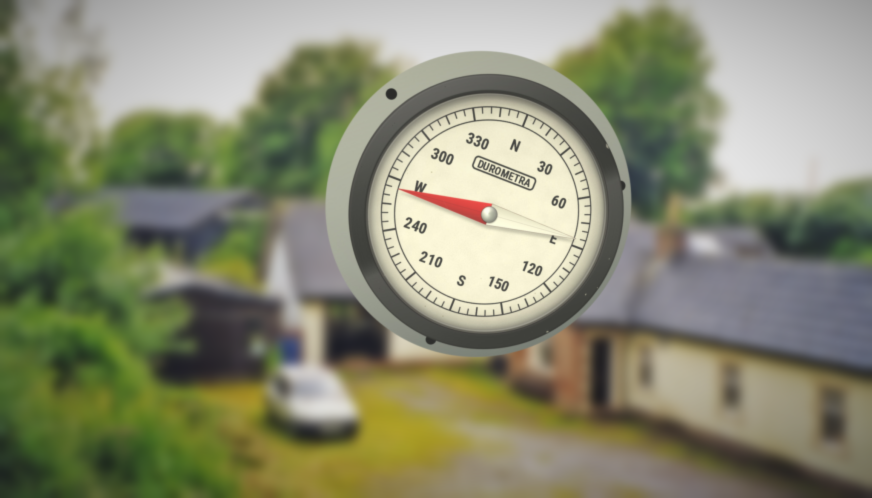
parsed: 265 °
